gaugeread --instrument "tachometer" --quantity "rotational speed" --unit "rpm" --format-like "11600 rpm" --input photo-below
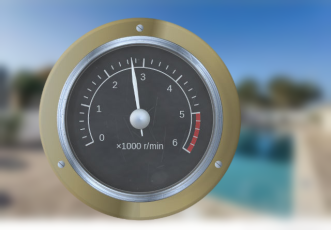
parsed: 2700 rpm
